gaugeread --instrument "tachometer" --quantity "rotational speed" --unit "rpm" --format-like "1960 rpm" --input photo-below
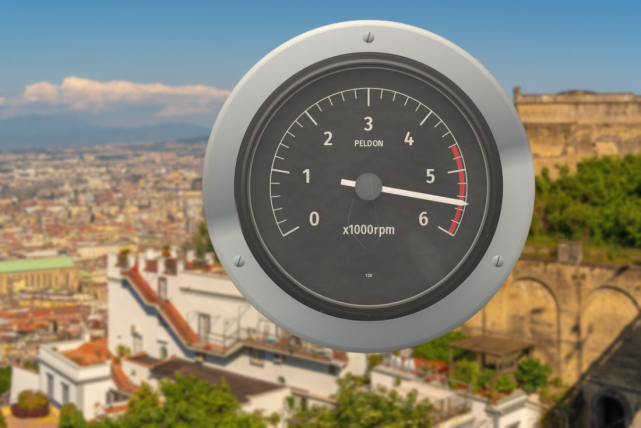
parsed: 5500 rpm
